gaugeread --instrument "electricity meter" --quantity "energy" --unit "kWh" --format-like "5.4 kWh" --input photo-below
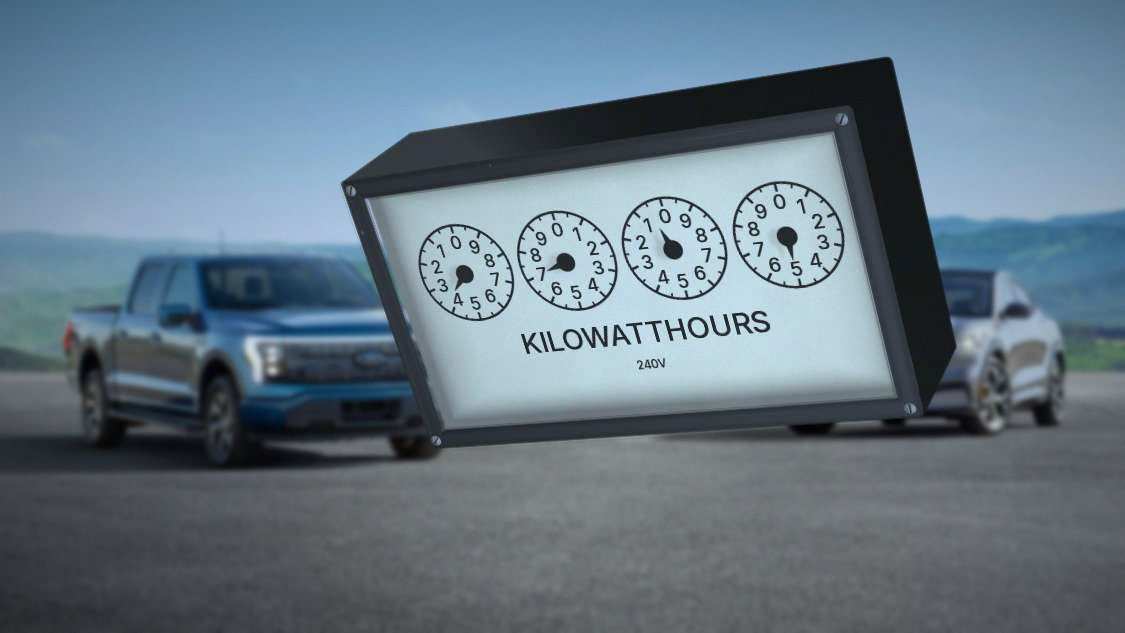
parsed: 3705 kWh
